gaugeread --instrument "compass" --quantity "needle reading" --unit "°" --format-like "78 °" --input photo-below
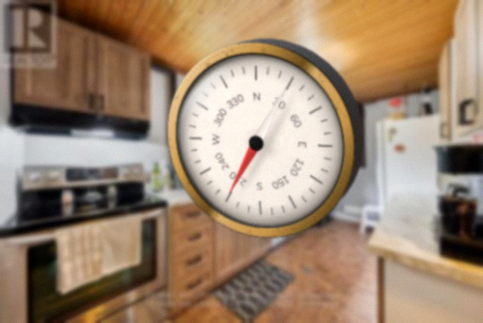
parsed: 210 °
